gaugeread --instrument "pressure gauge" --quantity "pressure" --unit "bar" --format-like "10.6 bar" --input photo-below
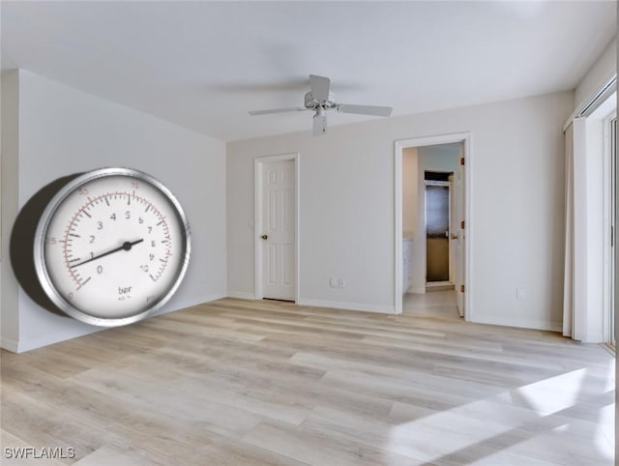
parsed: 0.8 bar
